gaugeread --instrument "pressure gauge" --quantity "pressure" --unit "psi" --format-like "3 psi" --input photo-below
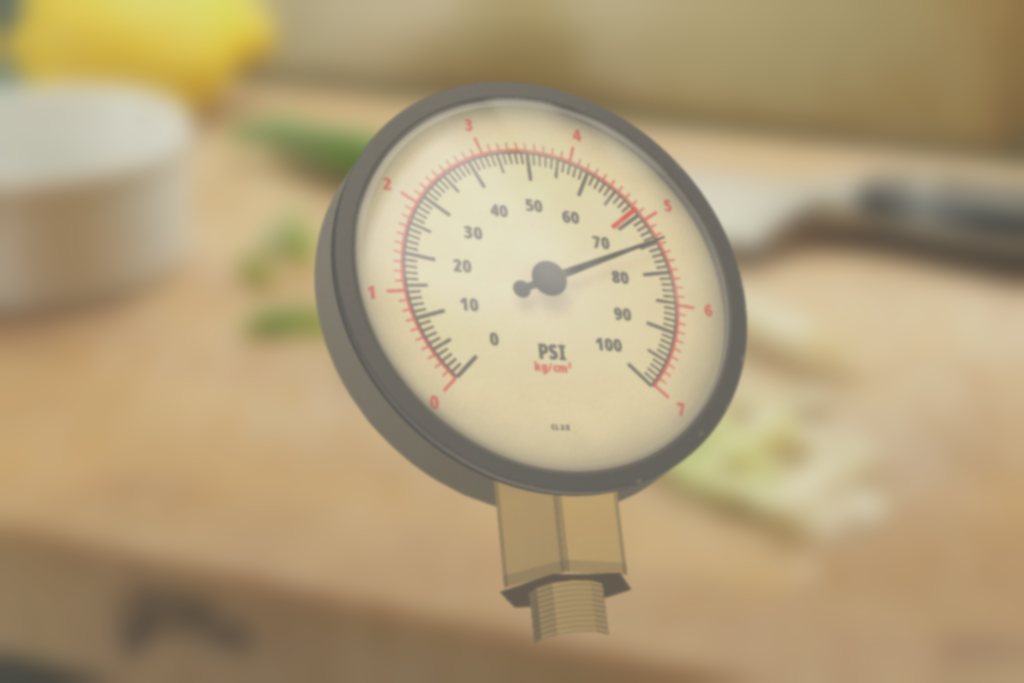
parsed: 75 psi
